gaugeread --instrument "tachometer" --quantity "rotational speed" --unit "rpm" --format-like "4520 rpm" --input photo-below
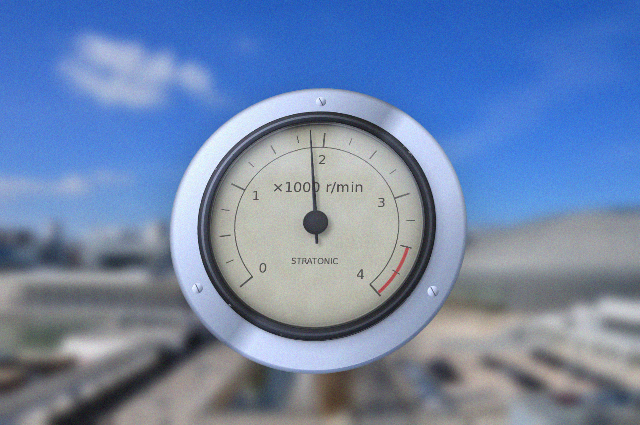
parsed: 1875 rpm
